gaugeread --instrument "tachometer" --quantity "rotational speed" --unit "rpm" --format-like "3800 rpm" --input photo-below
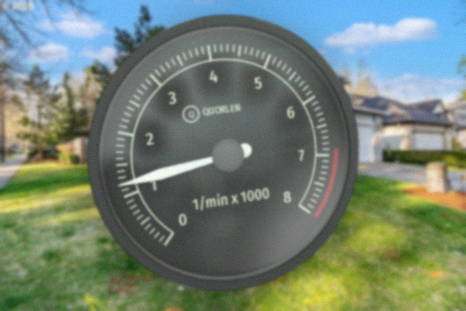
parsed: 1200 rpm
